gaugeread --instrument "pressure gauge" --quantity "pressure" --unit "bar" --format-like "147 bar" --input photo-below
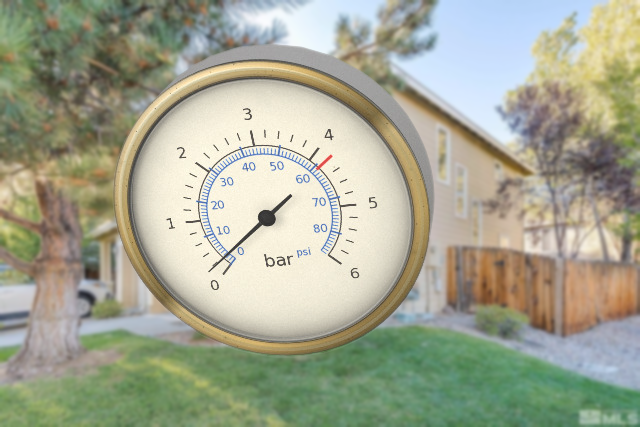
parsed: 0.2 bar
